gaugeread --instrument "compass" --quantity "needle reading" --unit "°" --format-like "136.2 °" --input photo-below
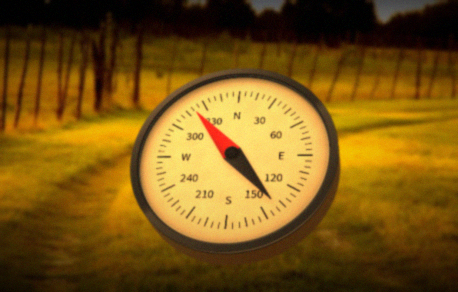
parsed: 320 °
